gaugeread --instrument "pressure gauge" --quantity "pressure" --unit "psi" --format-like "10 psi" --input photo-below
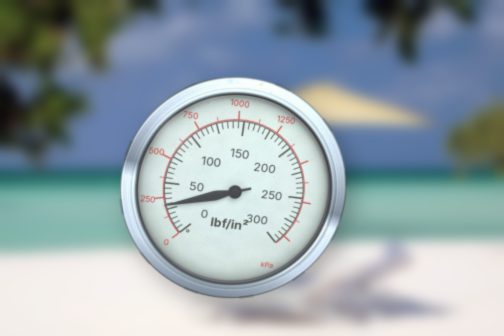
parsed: 30 psi
